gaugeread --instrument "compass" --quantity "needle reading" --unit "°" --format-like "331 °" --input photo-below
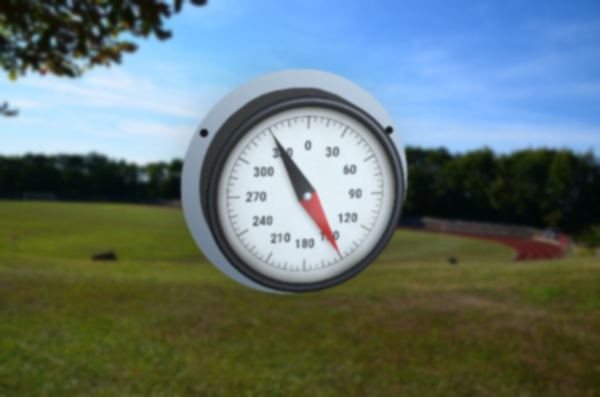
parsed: 150 °
